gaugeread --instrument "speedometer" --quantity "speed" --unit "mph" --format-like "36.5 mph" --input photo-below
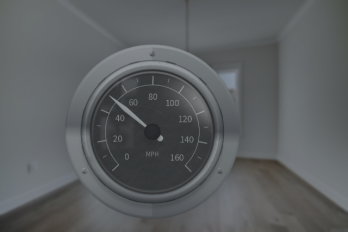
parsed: 50 mph
